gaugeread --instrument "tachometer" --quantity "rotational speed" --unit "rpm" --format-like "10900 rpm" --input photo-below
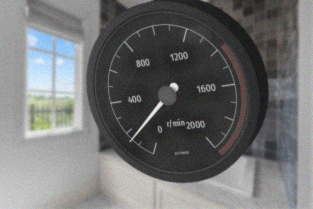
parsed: 150 rpm
